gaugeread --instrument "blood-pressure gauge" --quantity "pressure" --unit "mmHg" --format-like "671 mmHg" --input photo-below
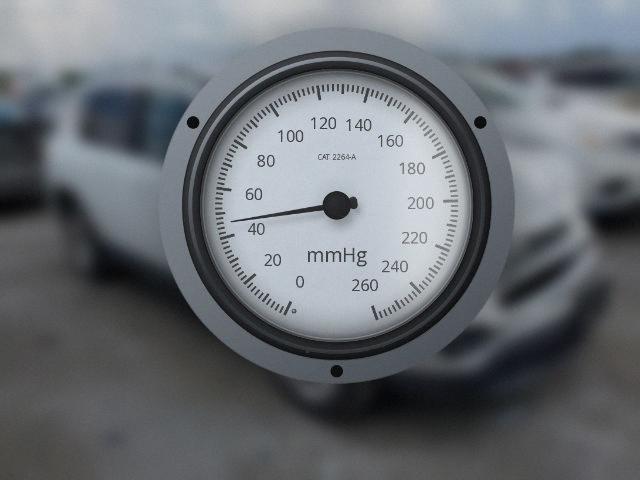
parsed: 46 mmHg
